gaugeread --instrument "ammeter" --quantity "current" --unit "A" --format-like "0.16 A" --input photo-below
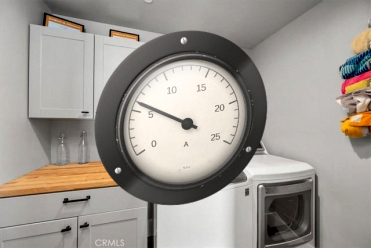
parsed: 6 A
